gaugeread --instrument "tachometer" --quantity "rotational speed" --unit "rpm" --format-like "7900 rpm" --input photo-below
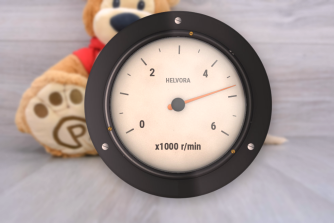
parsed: 4750 rpm
